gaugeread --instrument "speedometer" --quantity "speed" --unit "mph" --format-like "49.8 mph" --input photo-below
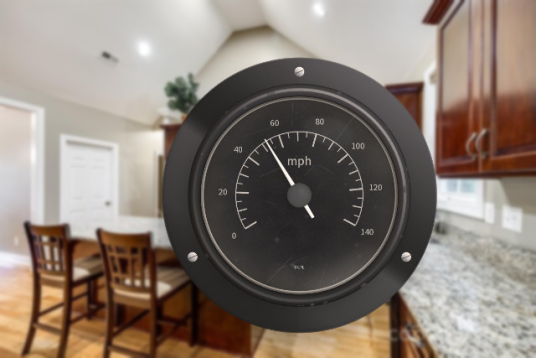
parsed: 52.5 mph
